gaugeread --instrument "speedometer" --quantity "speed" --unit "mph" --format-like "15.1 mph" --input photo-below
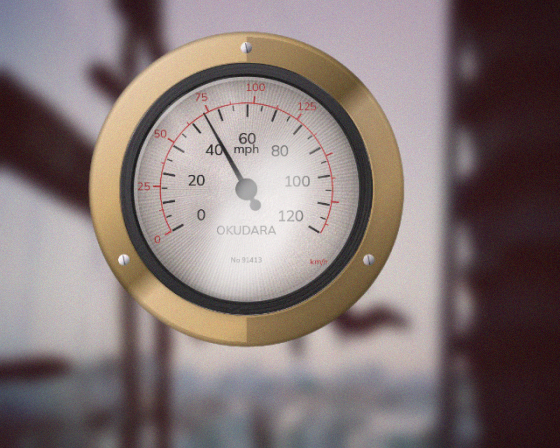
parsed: 45 mph
